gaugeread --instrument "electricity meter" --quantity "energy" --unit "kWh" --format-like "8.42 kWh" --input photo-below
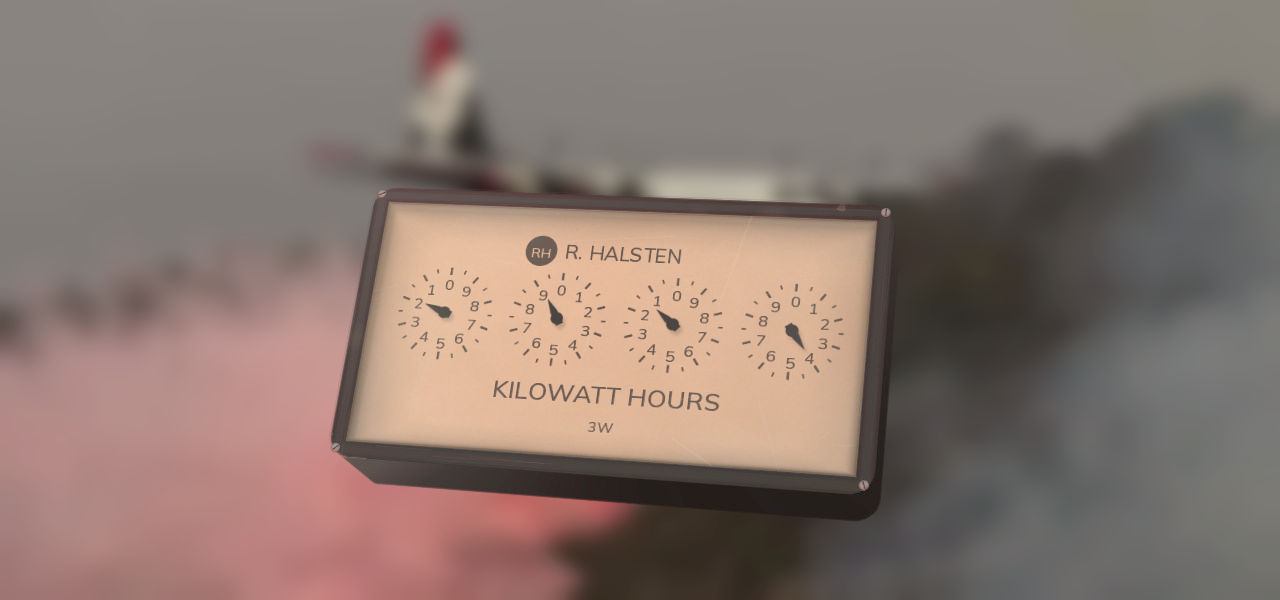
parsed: 1914 kWh
